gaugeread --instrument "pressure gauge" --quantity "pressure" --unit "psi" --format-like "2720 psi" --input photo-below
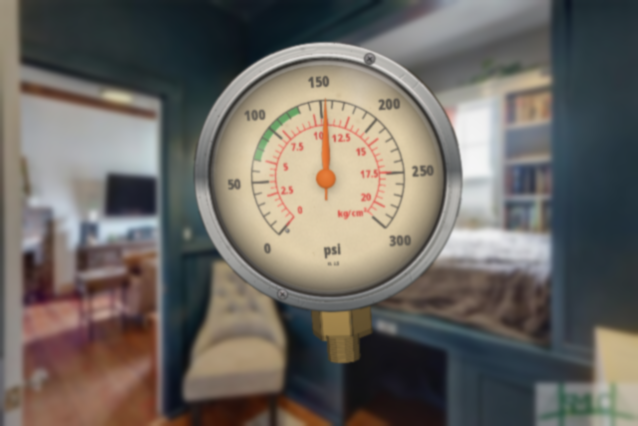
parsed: 155 psi
